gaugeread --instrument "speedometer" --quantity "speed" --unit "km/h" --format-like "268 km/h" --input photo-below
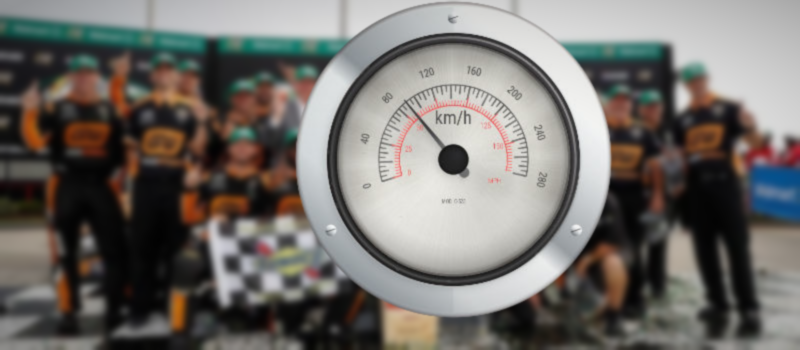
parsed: 90 km/h
